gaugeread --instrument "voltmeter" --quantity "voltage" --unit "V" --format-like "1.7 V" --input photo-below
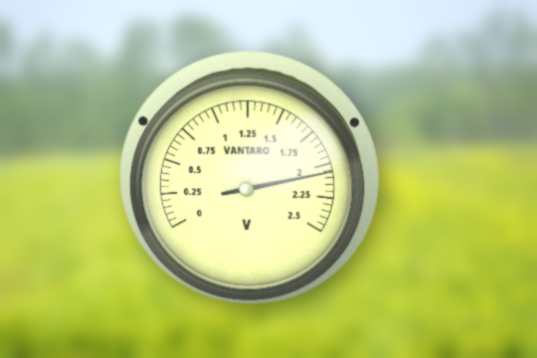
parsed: 2.05 V
